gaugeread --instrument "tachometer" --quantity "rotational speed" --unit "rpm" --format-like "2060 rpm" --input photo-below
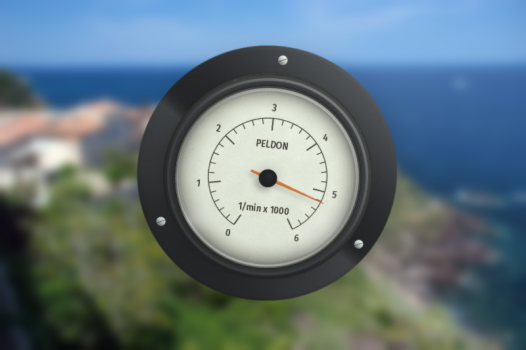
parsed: 5200 rpm
